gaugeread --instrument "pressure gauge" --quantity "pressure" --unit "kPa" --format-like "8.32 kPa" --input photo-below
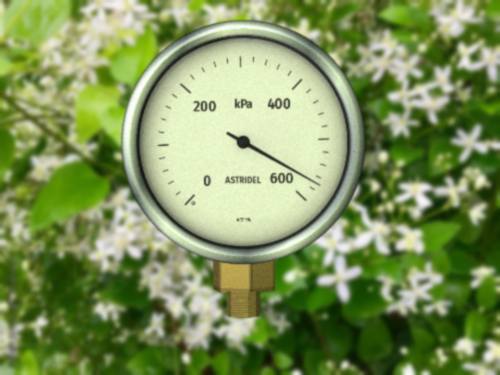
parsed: 570 kPa
